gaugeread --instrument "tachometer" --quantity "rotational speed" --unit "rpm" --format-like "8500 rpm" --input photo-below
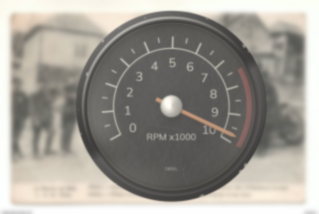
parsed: 9750 rpm
